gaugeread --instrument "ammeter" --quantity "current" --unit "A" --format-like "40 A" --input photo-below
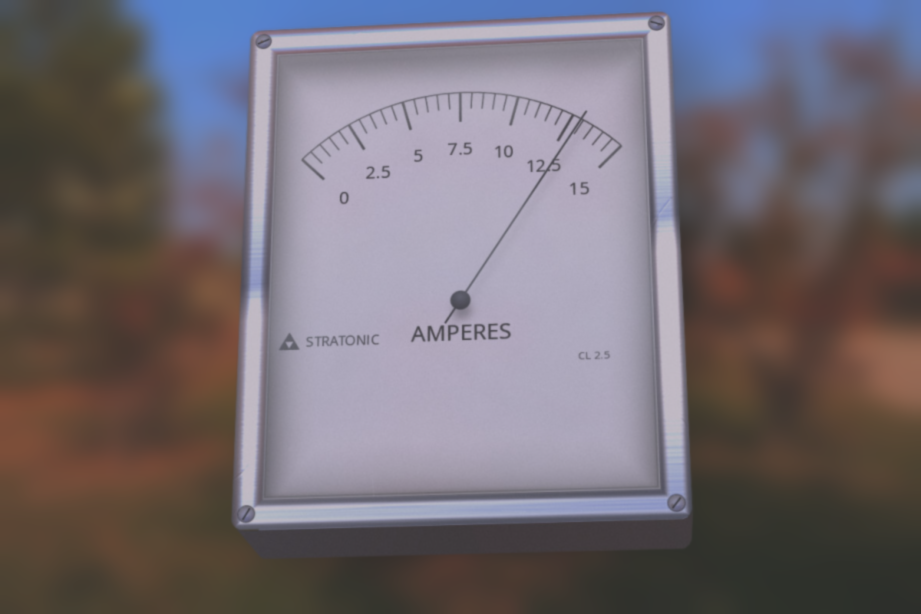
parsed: 13 A
